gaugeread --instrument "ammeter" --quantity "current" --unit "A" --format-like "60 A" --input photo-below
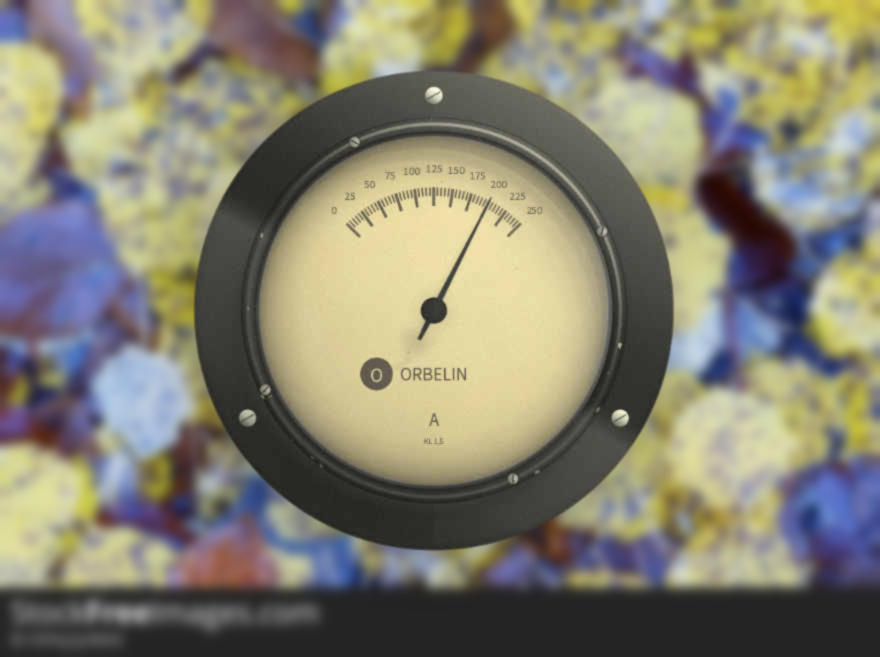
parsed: 200 A
